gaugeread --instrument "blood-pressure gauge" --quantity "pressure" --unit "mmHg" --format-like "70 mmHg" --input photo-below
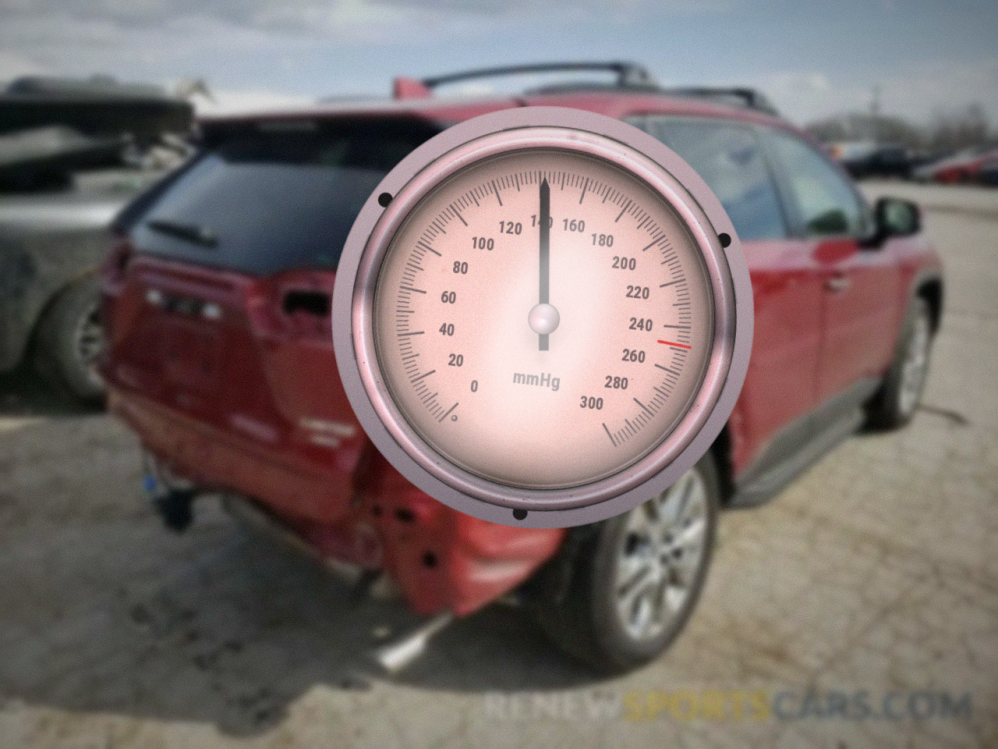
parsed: 142 mmHg
